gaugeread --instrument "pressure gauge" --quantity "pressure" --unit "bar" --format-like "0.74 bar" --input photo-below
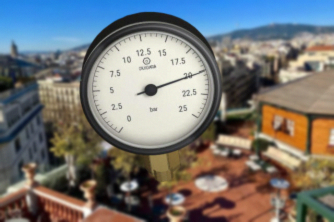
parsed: 20 bar
